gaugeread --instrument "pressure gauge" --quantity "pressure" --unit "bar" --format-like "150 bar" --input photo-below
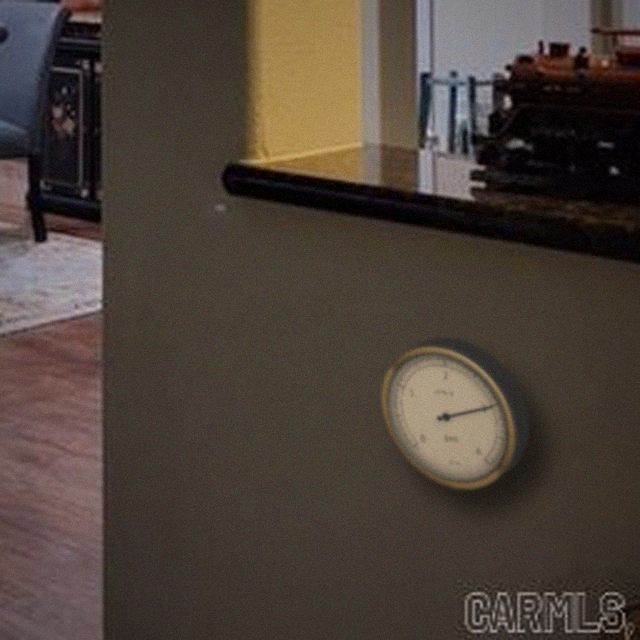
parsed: 3 bar
